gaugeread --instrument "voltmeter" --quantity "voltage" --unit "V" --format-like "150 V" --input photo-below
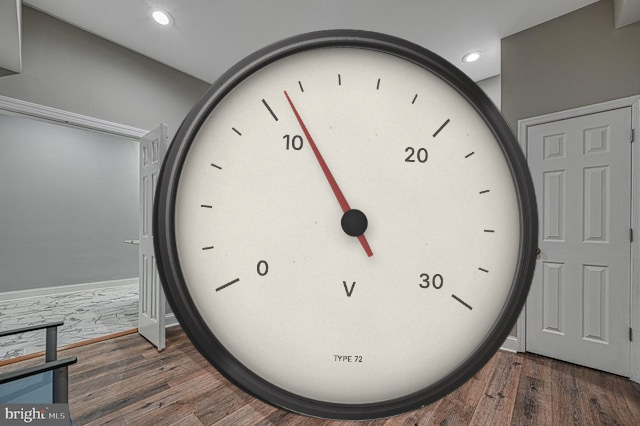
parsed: 11 V
